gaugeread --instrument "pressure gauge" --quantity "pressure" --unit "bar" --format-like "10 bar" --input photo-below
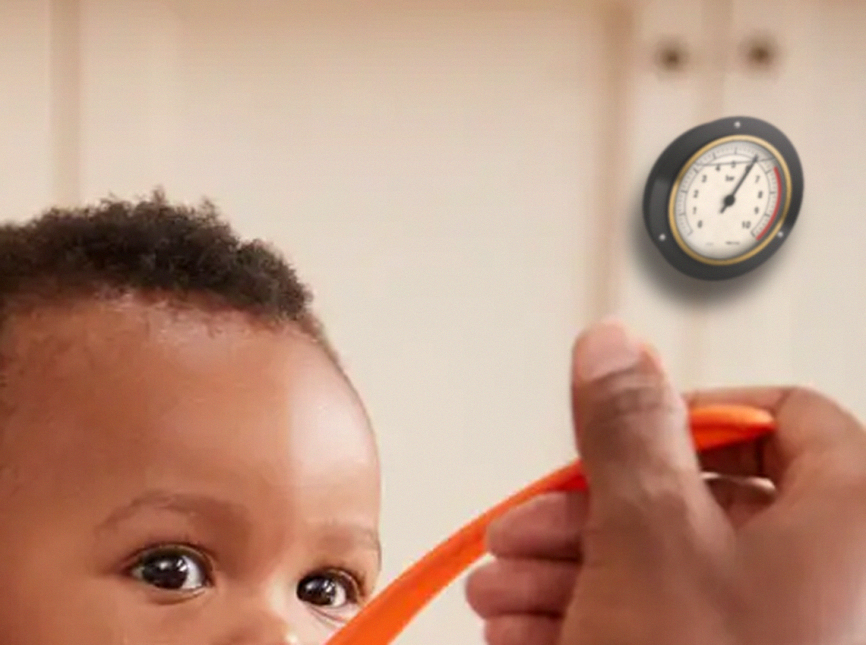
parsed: 6 bar
